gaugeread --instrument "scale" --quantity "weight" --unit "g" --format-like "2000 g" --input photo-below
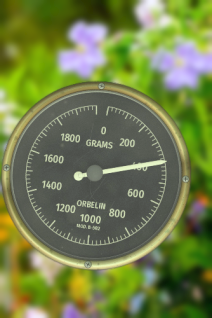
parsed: 400 g
